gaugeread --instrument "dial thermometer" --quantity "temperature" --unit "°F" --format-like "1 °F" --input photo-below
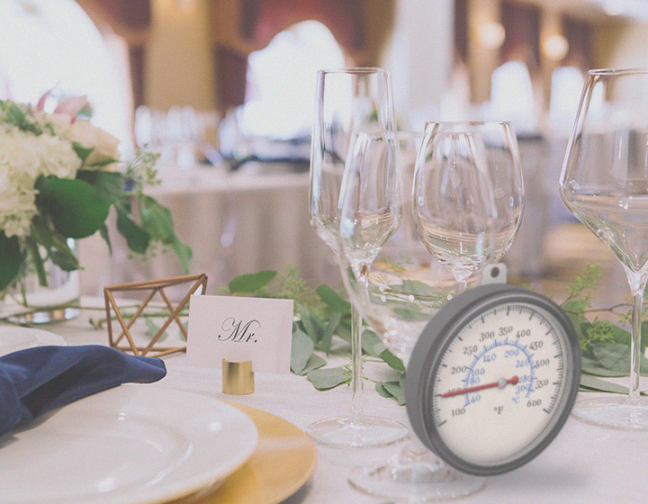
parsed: 150 °F
